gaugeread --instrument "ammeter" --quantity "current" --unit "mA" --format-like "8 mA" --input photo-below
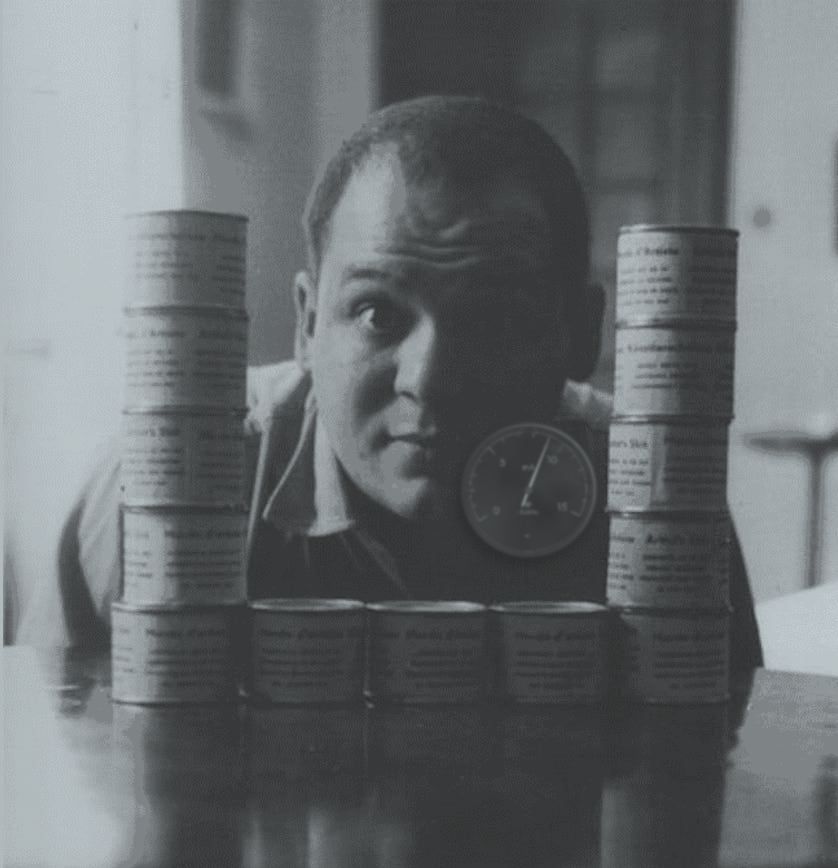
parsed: 9 mA
